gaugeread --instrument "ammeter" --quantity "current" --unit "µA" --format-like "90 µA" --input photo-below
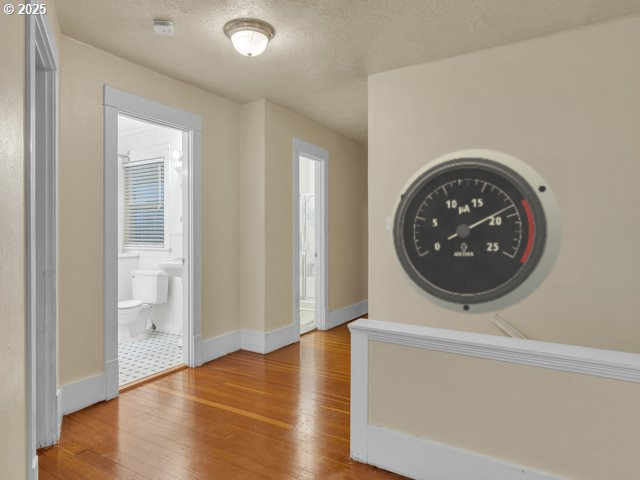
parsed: 19 µA
